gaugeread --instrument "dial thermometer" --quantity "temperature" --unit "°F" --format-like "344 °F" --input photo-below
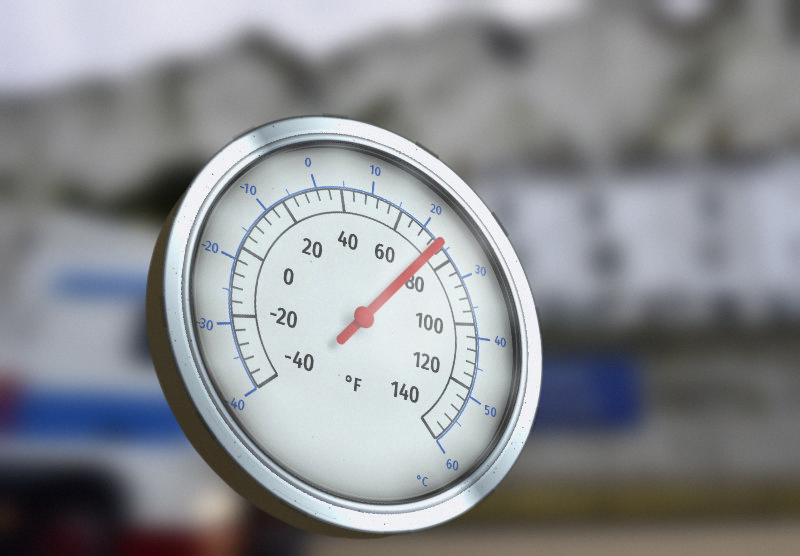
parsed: 74 °F
